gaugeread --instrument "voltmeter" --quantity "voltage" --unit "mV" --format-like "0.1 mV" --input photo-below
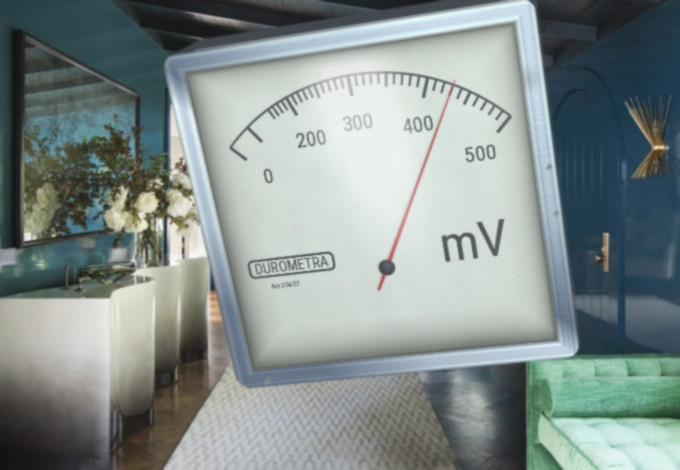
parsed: 430 mV
